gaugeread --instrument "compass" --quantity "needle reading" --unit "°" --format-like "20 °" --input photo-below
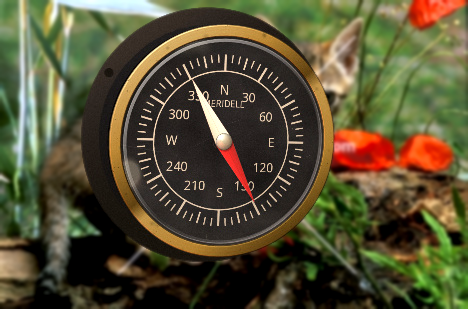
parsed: 150 °
